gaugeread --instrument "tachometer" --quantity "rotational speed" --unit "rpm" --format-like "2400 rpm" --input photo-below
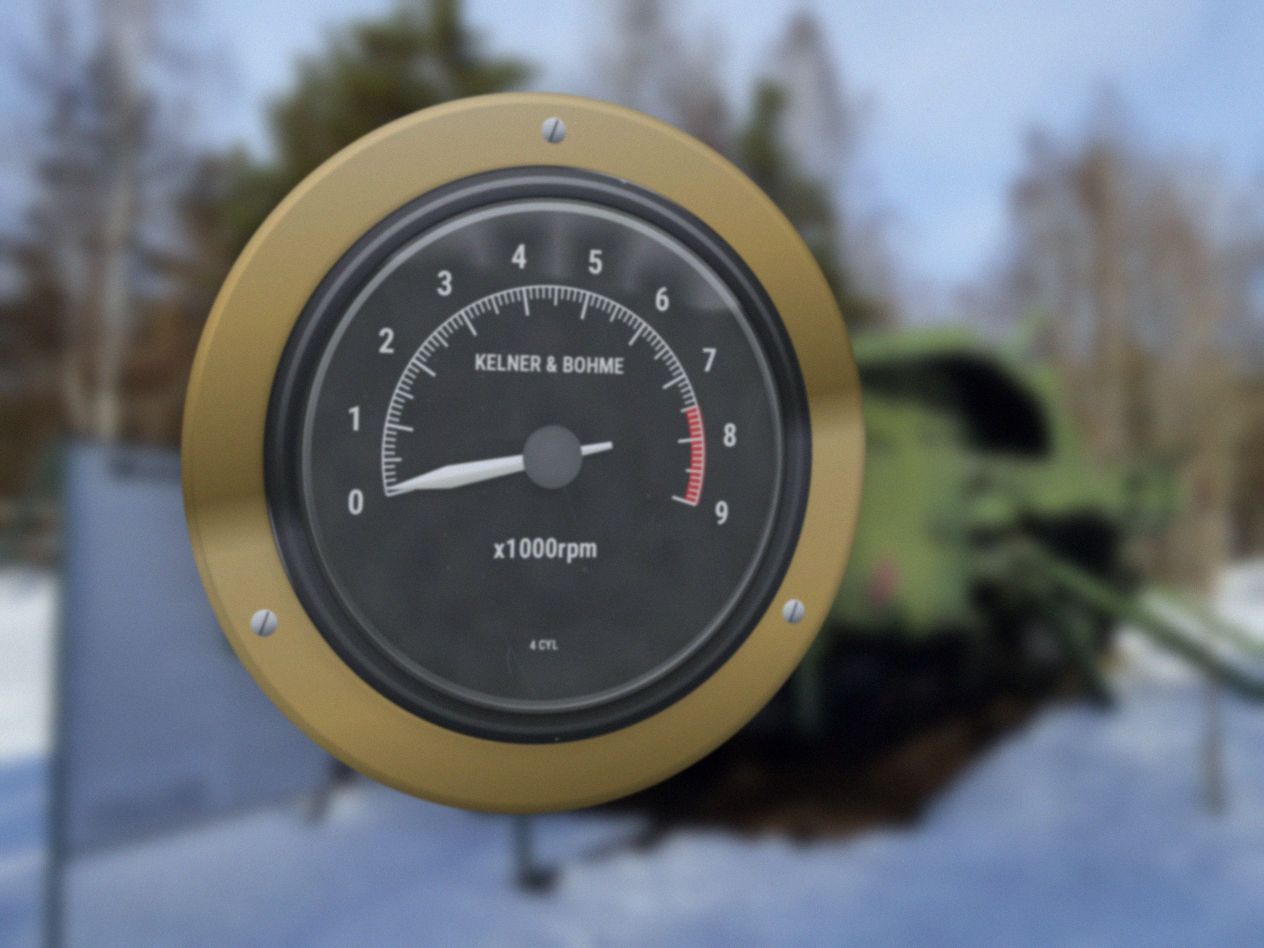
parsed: 100 rpm
